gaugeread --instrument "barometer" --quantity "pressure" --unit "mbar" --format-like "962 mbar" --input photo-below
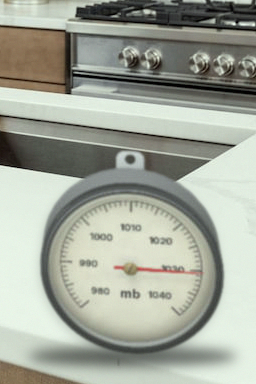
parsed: 1030 mbar
